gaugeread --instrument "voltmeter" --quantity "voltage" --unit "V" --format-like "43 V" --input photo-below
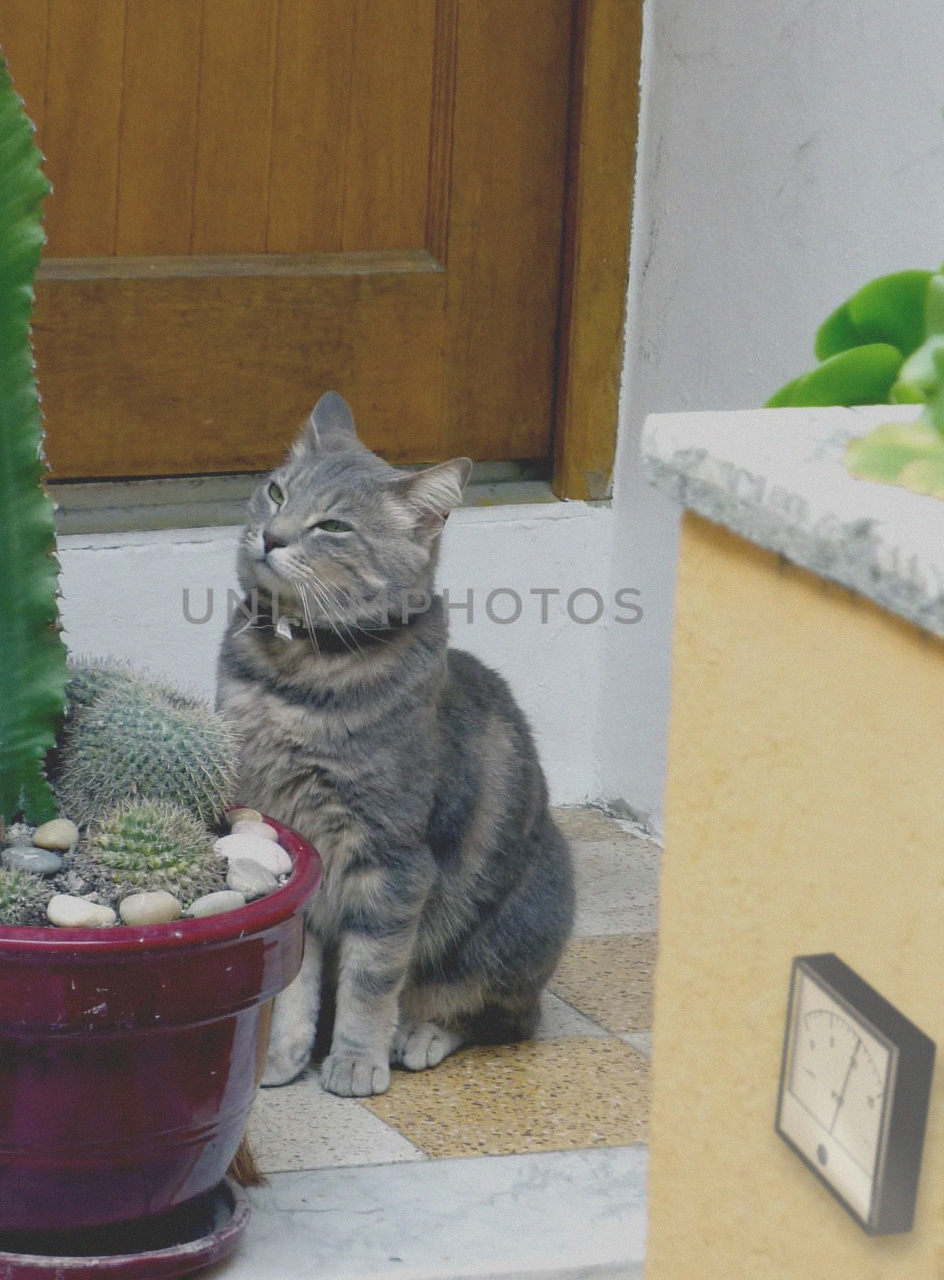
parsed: 10 V
